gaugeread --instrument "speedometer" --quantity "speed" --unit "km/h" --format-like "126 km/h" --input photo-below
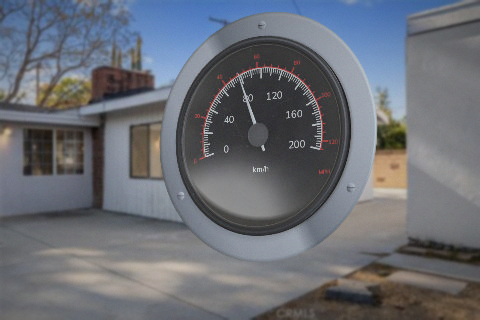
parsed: 80 km/h
